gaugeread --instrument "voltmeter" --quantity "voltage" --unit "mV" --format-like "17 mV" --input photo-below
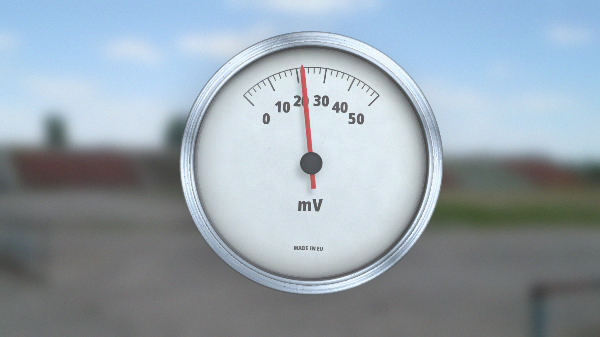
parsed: 22 mV
